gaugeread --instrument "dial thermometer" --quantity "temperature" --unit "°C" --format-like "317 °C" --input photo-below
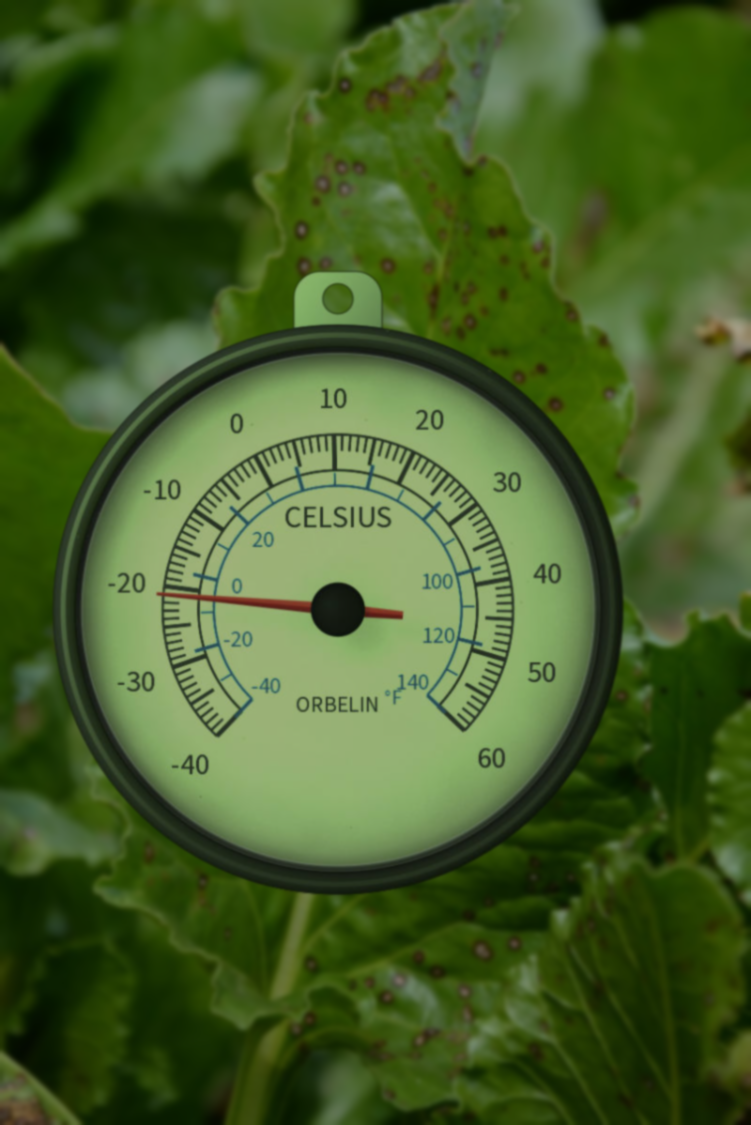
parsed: -21 °C
